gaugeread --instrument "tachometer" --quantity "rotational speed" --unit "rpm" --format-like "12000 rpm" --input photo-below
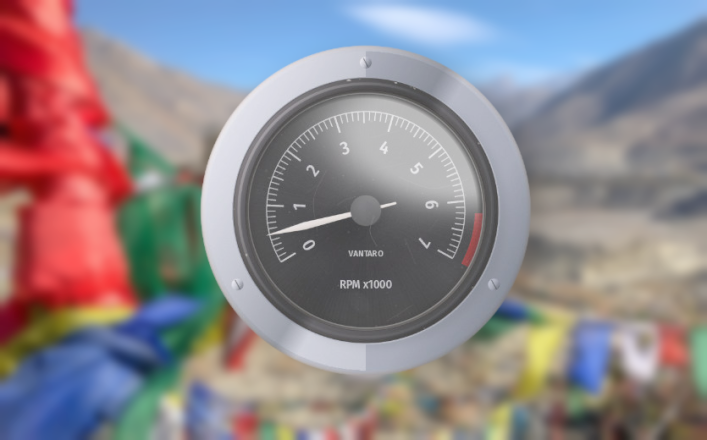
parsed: 500 rpm
